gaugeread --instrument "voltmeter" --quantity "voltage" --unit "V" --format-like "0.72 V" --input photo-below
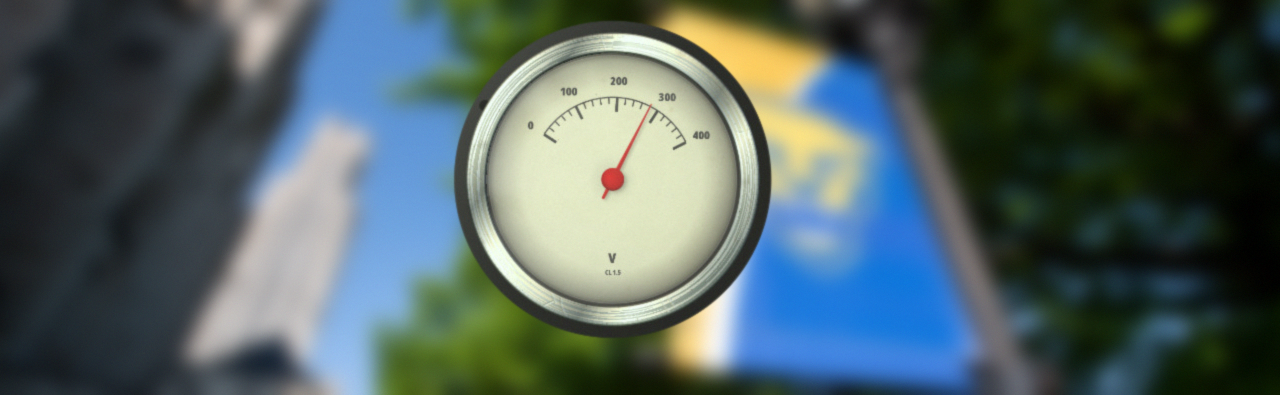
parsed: 280 V
